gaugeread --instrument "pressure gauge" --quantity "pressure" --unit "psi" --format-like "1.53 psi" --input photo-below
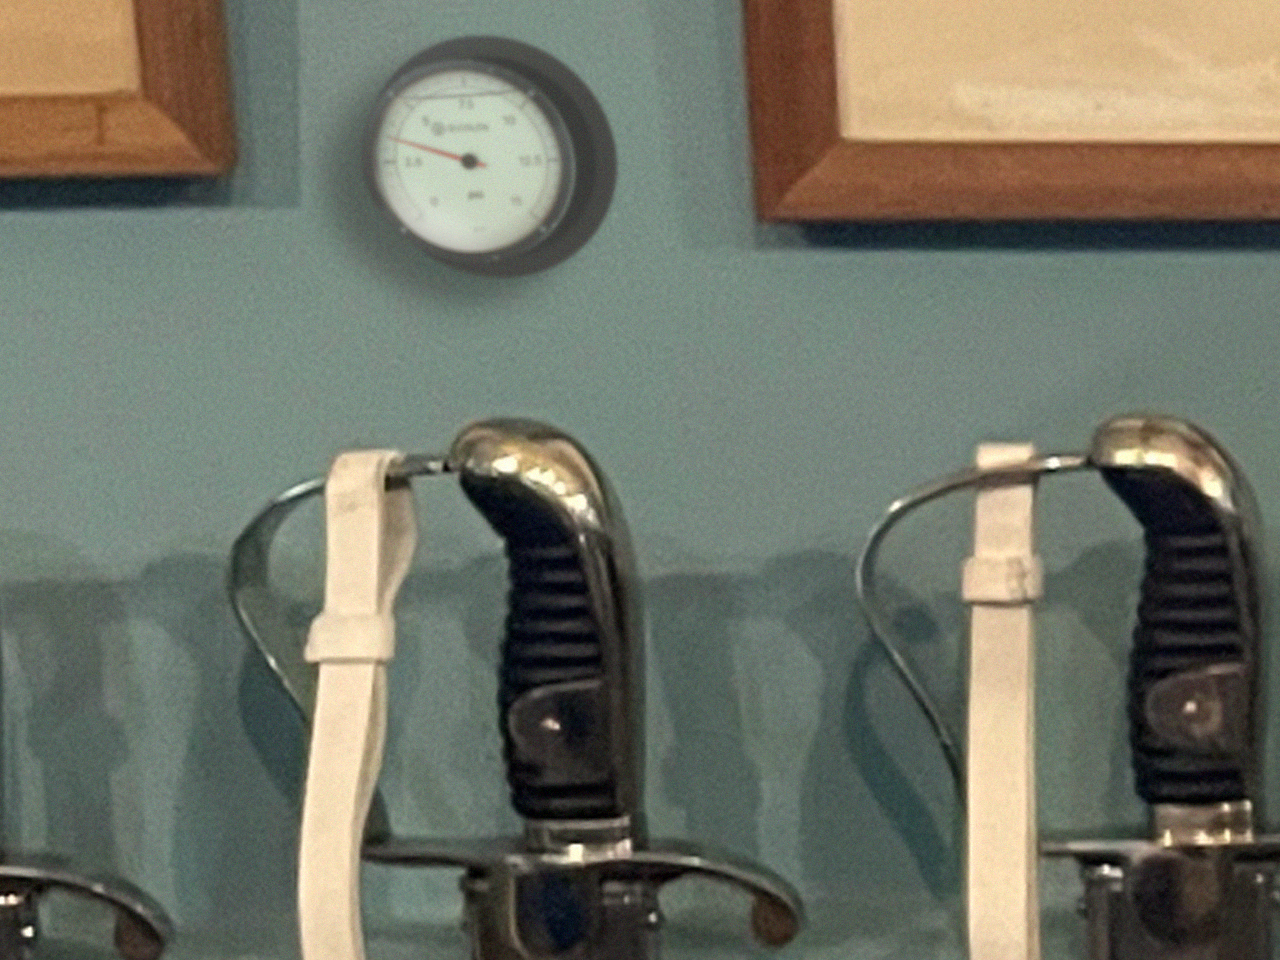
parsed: 3.5 psi
